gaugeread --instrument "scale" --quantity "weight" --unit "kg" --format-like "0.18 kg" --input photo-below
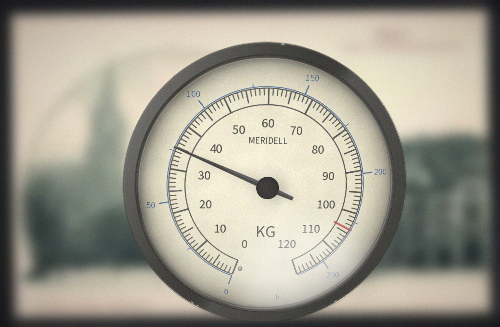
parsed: 35 kg
